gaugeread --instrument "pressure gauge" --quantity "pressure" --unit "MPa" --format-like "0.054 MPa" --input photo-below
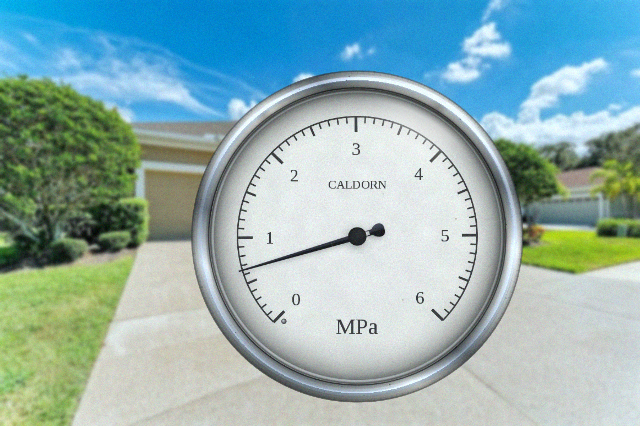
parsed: 0.65 MPa
